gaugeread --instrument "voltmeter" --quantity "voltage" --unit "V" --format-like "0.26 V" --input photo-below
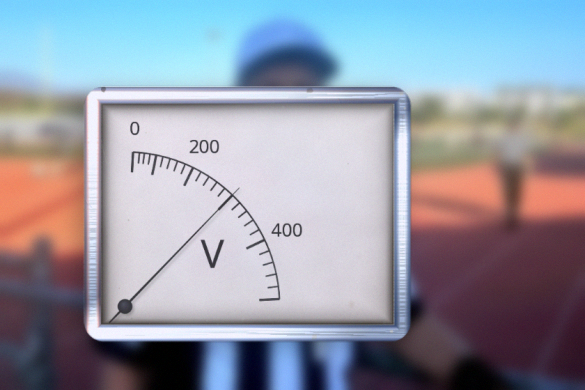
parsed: 300 V
